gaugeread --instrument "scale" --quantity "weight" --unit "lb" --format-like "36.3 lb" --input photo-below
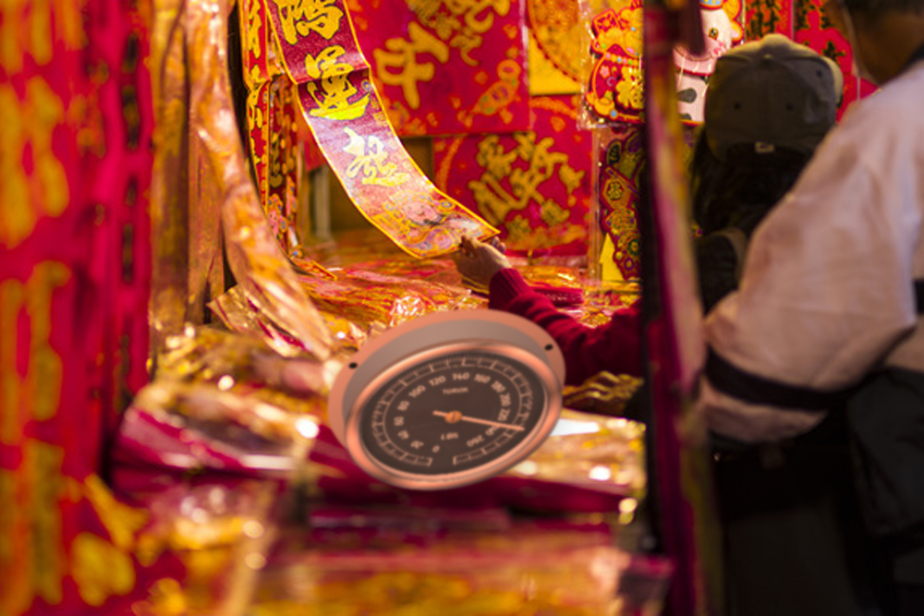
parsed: 230 lb
